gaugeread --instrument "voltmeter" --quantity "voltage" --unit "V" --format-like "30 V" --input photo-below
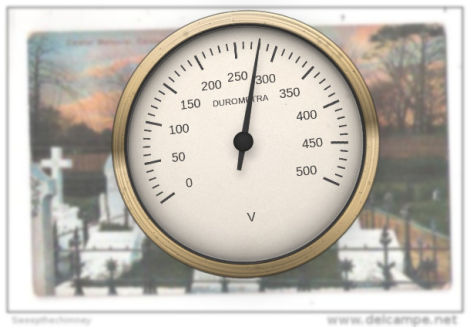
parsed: 280 V
